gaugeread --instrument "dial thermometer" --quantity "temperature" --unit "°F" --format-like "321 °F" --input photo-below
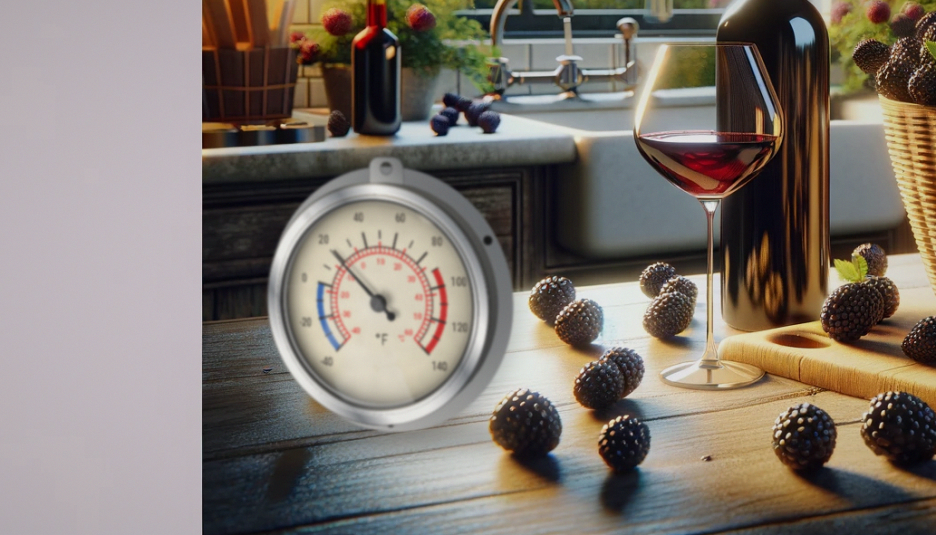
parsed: 20 °F
